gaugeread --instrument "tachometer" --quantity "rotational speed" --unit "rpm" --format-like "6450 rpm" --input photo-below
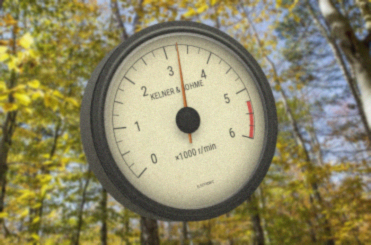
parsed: 3250 rpm
